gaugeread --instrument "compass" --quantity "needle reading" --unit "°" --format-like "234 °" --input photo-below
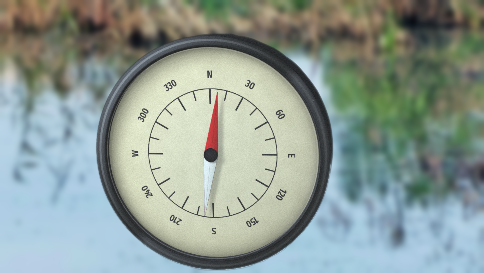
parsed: 7.5 °
